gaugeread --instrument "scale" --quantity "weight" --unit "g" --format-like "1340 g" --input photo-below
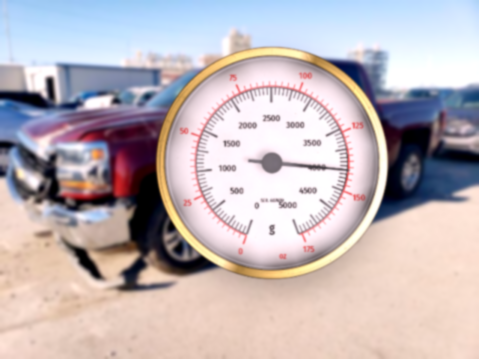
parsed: 4000 g
